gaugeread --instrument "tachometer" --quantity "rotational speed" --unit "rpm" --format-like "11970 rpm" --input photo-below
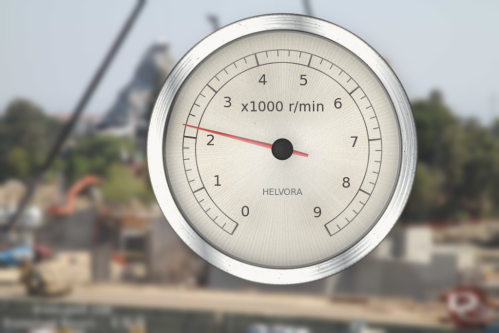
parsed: 2200 rpm
